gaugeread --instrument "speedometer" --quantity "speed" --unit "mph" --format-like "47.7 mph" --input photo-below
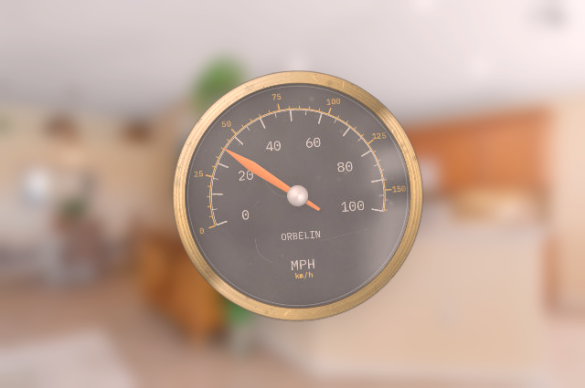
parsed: 25 mph
